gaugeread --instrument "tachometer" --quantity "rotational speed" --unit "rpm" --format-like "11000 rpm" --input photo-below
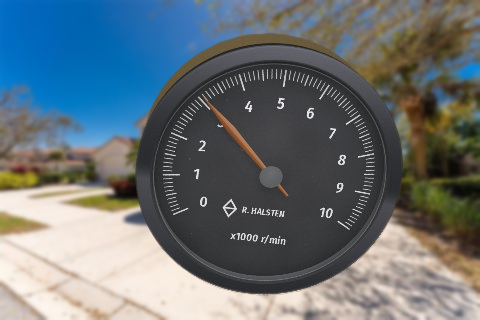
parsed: 3100 rpm
